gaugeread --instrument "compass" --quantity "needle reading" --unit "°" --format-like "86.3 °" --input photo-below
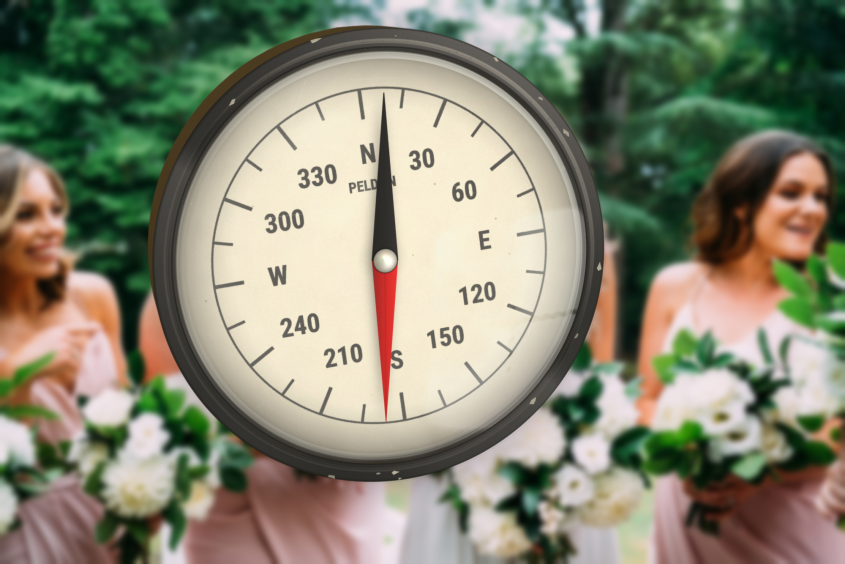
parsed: 187.5 °
